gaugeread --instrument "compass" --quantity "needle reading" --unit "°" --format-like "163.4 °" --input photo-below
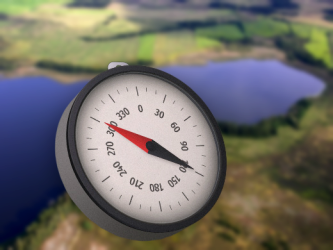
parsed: 300 °
